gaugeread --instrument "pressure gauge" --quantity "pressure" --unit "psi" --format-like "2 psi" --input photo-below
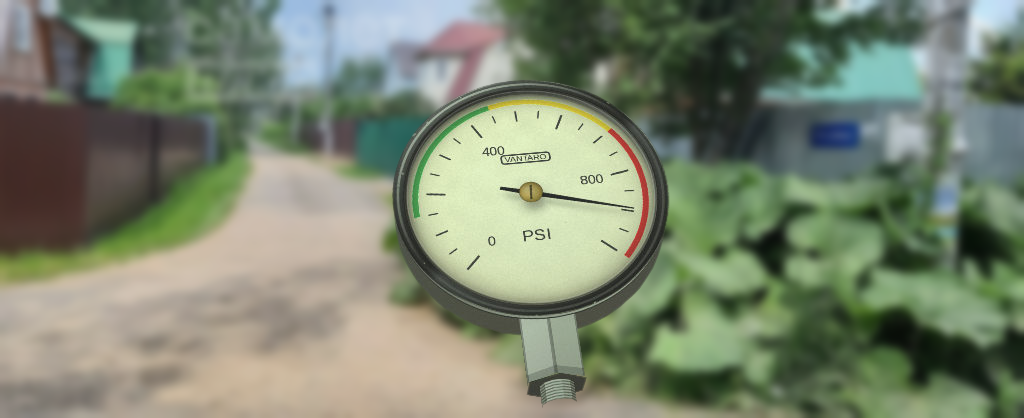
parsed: 900 psi
